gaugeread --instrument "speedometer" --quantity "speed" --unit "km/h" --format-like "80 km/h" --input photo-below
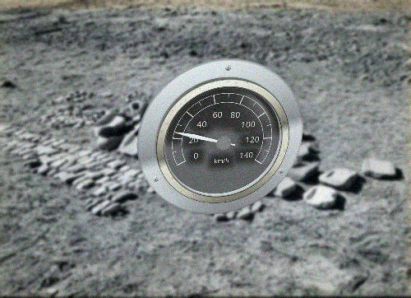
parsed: 25 km/h
